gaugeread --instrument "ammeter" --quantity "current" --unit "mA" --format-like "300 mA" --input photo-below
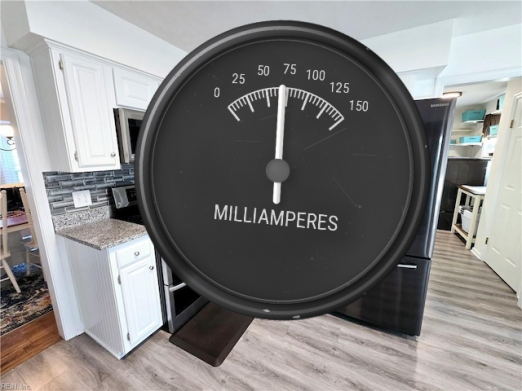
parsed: 70 mA
